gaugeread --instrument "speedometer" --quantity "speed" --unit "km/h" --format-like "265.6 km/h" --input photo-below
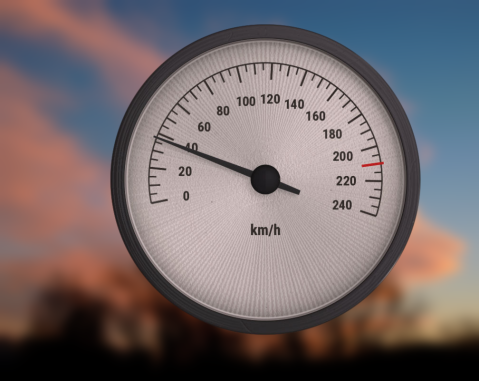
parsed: 37.5 km/h
